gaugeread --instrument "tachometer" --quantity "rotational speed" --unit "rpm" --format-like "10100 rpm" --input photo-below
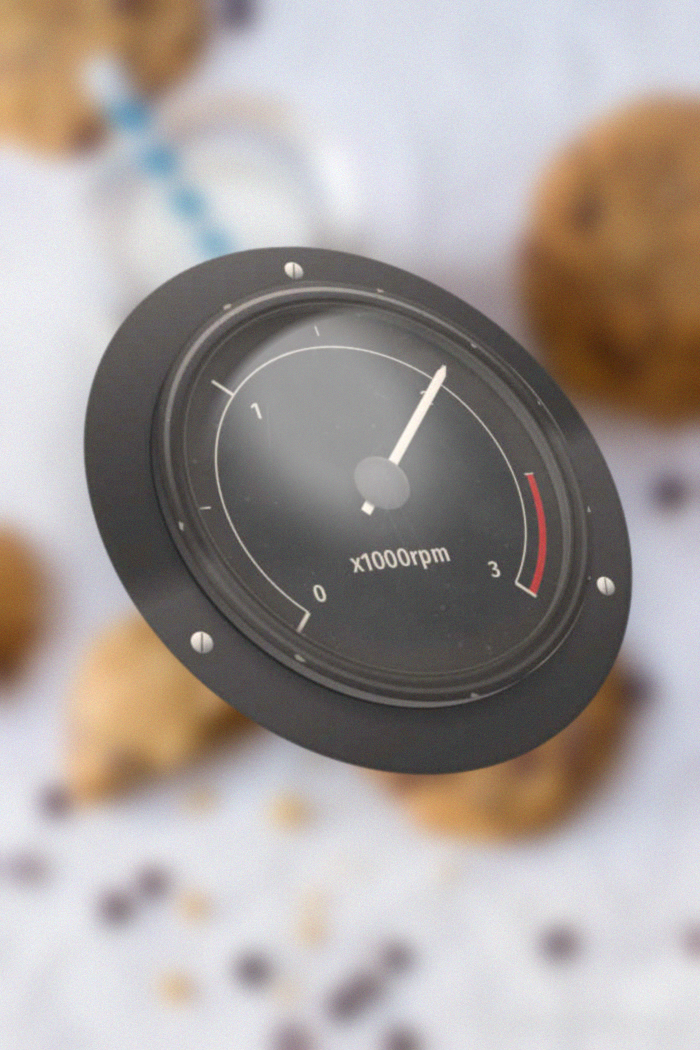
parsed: 2000 rpm
